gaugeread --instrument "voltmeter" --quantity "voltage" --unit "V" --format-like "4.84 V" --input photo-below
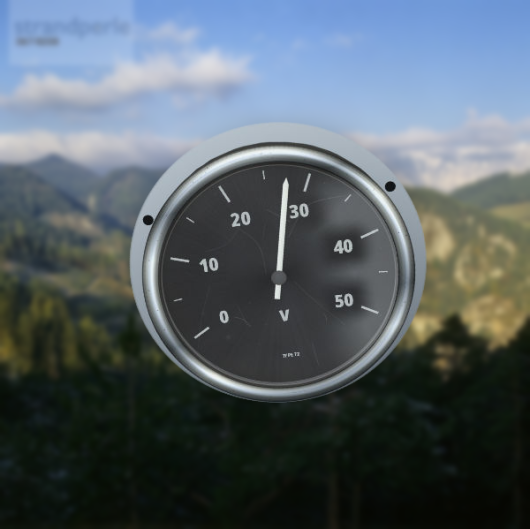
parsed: 27.5 V
